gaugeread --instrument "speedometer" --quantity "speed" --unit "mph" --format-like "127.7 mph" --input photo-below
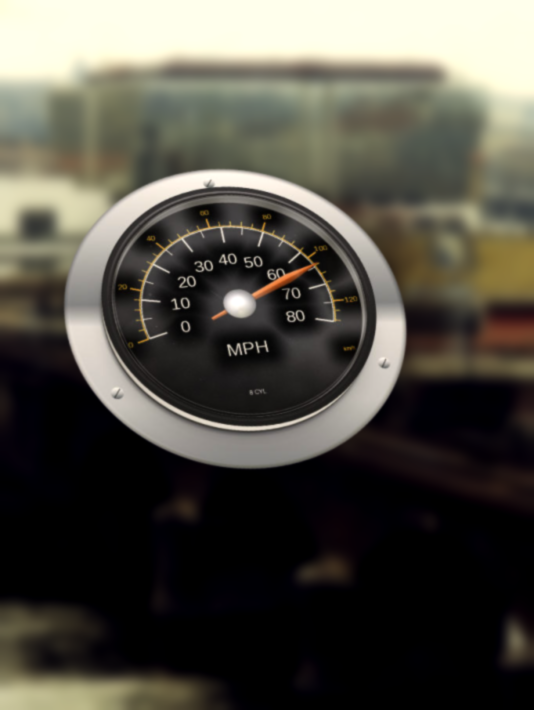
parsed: 65 mph
